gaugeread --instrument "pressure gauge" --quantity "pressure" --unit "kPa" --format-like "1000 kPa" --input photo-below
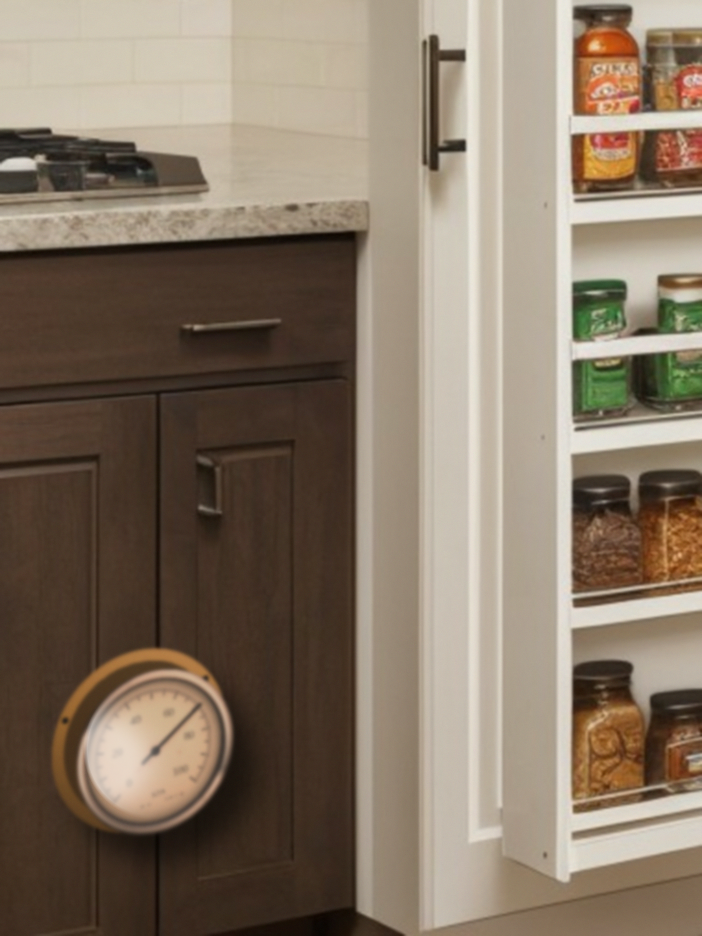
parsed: 70 kPa
